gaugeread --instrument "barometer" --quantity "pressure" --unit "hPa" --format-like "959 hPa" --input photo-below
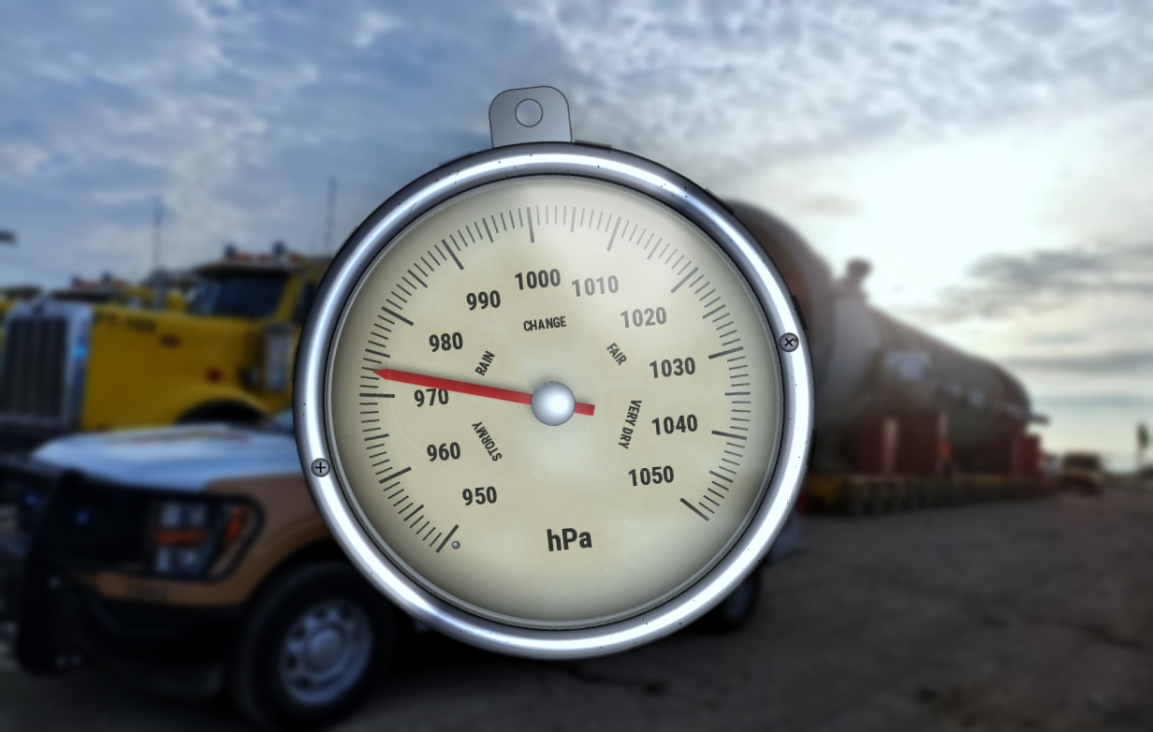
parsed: 973 hPa
